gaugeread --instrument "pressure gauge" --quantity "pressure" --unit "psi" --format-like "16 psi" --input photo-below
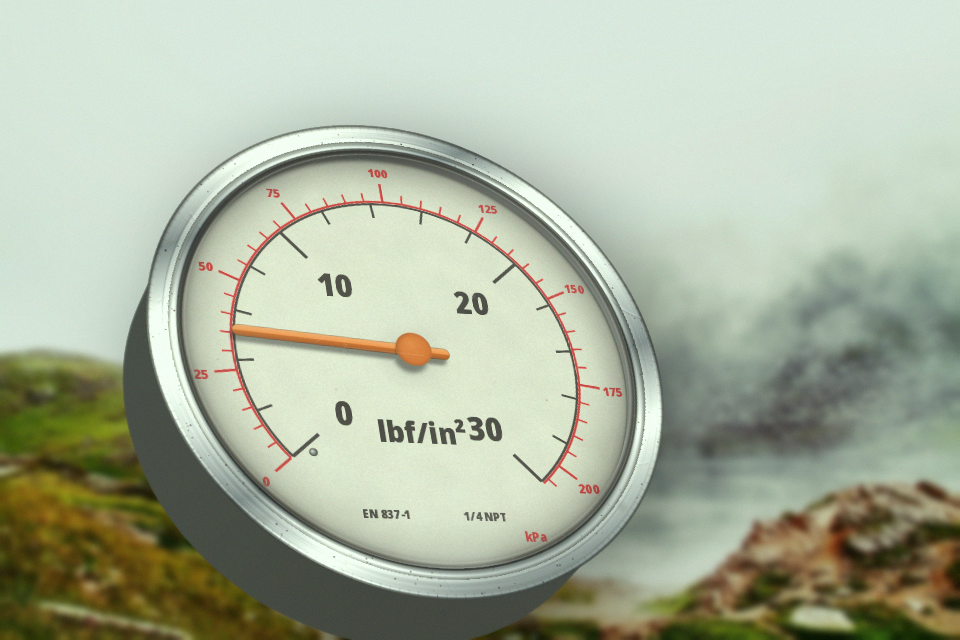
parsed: 5 psi
